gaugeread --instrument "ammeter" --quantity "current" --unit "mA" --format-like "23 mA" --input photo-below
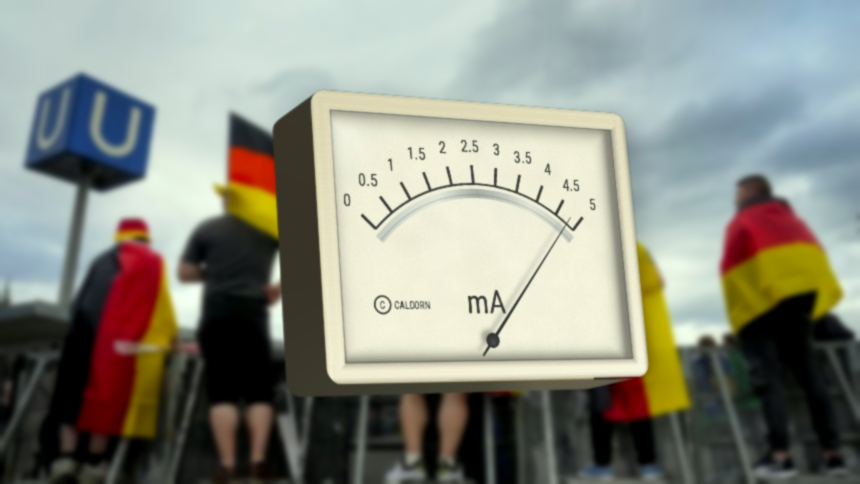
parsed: 4.75 mA
